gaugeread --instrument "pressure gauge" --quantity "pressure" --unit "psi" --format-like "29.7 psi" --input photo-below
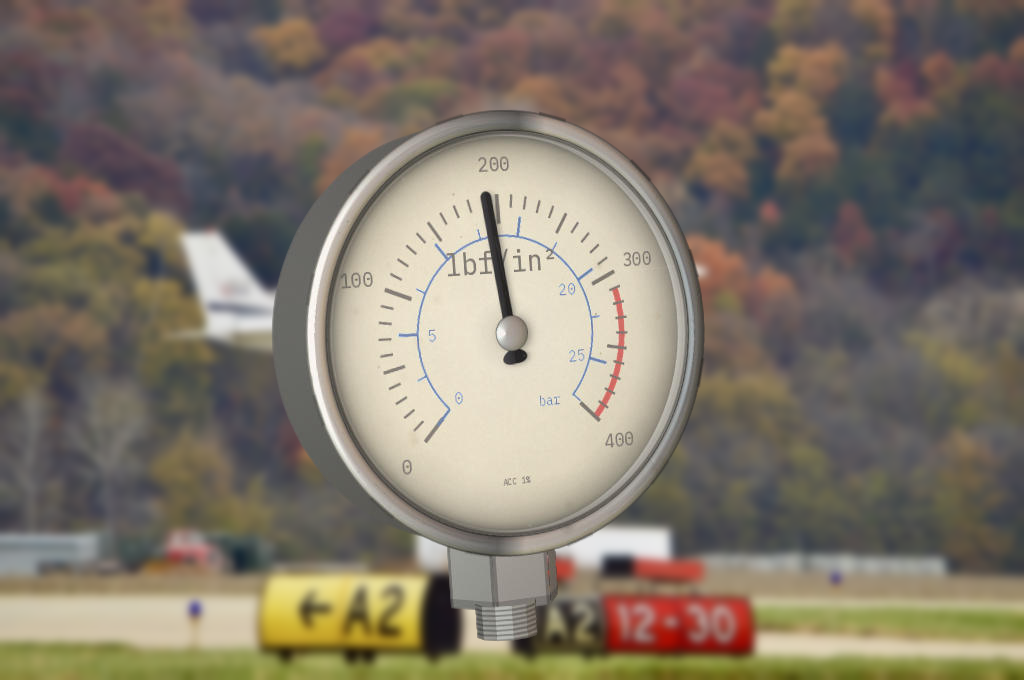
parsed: 190 psi
